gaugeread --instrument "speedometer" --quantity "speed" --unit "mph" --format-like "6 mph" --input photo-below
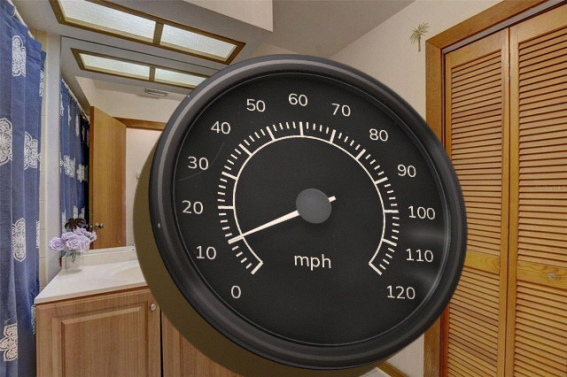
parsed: 10 mph
